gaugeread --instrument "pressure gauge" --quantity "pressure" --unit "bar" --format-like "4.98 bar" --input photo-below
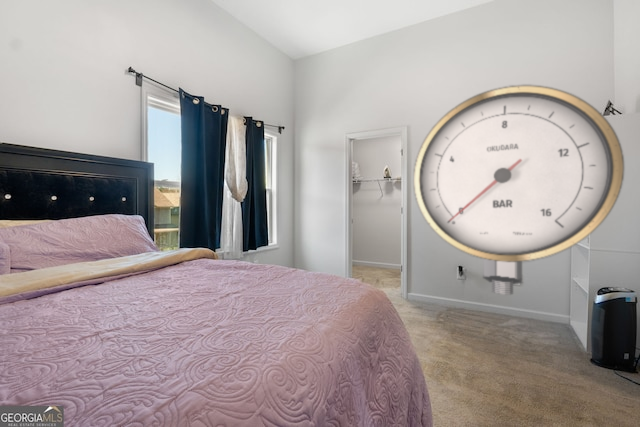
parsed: 0 bar
